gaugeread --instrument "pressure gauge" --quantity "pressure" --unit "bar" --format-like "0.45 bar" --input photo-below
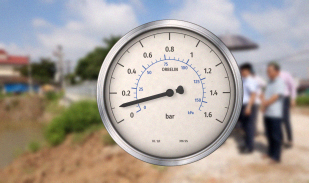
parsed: 0.1 bar
